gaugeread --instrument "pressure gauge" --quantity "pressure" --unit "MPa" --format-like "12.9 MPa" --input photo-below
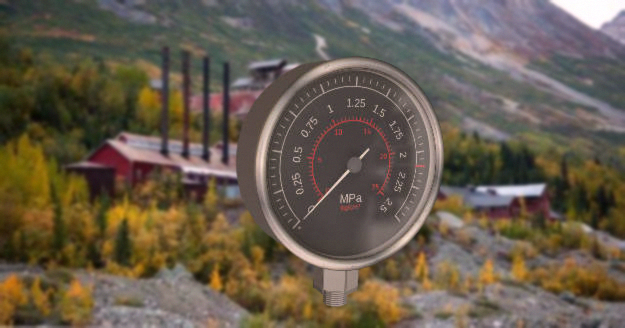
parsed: 0 MPa
